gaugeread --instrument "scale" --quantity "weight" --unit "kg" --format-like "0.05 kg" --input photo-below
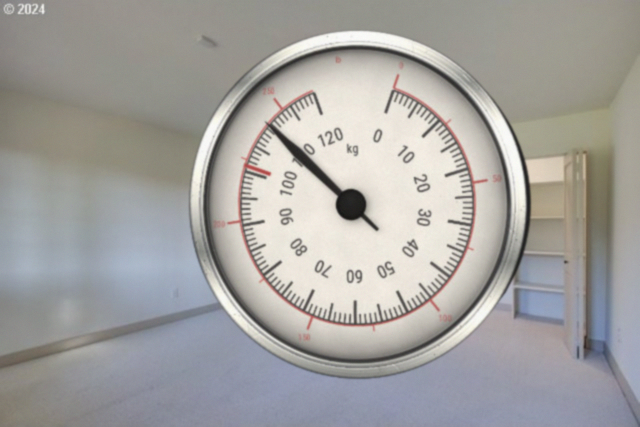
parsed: 110 kg
